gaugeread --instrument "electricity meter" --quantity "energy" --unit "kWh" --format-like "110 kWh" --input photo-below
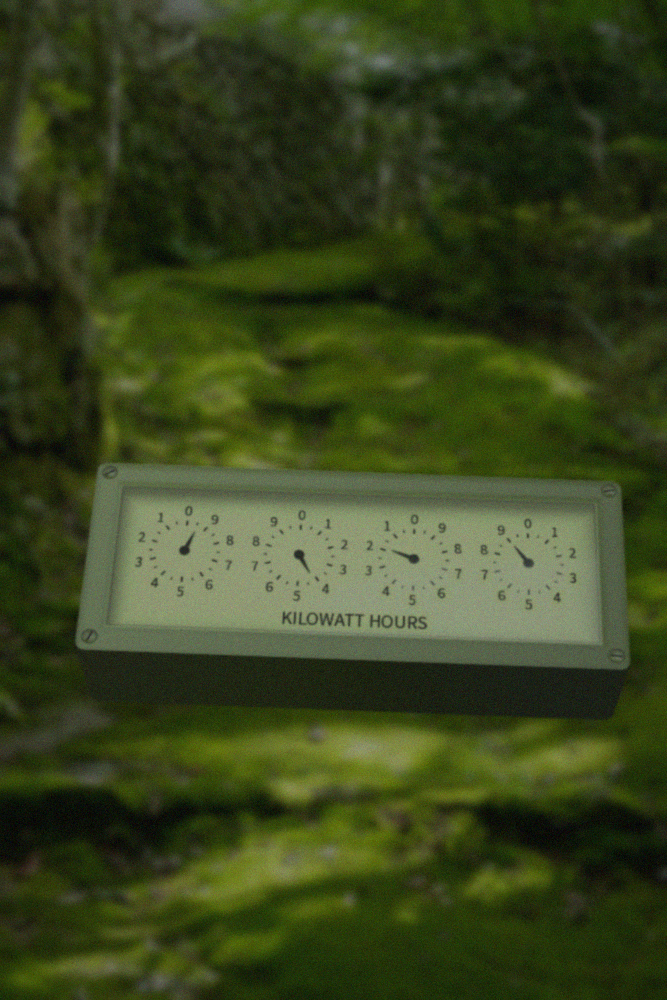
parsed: 9419 kWh
